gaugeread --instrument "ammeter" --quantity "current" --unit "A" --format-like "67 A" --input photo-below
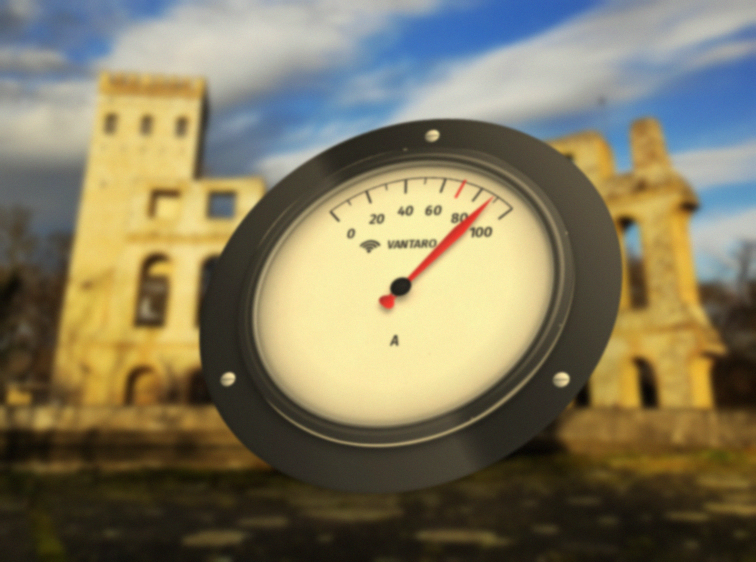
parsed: 90 A
